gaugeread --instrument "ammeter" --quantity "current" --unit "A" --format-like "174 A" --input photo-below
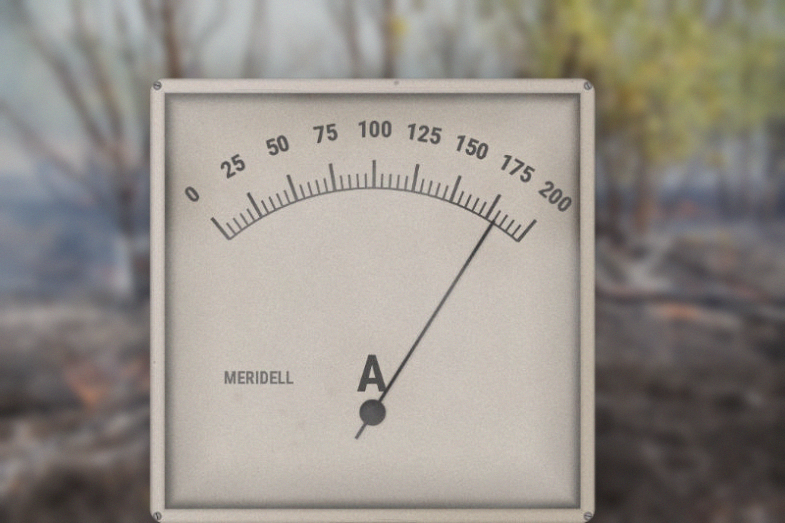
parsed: 180 A
